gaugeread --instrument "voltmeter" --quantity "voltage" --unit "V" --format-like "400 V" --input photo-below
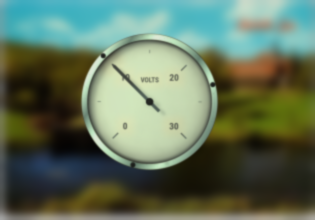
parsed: 10 V
